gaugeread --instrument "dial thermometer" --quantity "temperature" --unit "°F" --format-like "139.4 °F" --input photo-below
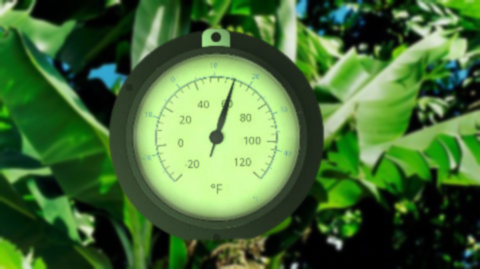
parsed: 60 °F
